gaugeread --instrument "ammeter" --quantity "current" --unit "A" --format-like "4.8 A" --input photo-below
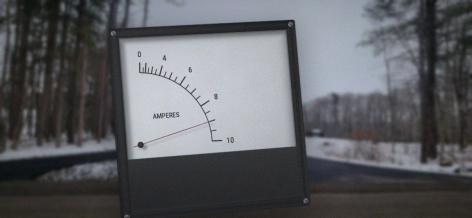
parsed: 9 A
